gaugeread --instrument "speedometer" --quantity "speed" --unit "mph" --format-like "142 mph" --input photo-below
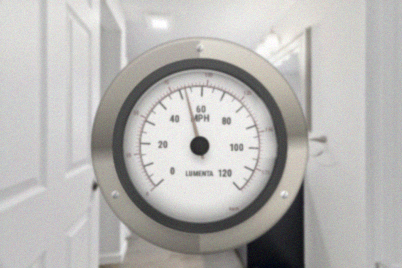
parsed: 52.5 mph
